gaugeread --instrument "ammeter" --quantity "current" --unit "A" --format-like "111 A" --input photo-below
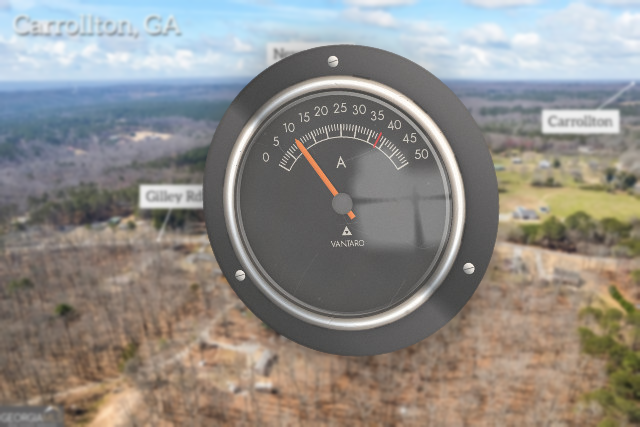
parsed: 10 A
